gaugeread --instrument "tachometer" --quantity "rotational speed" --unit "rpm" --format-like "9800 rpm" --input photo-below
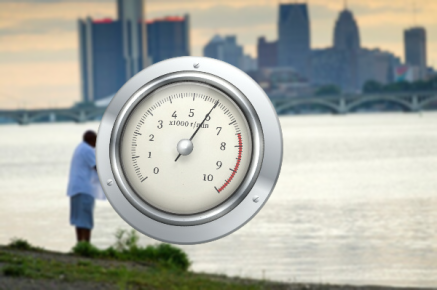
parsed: 6000 rpm
